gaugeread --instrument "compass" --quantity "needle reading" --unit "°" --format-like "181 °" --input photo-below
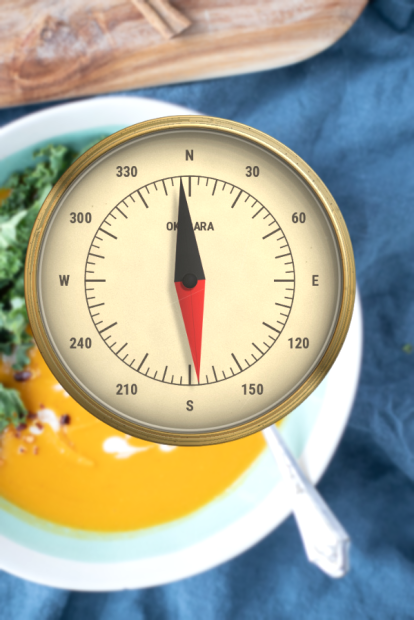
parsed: 175 °
